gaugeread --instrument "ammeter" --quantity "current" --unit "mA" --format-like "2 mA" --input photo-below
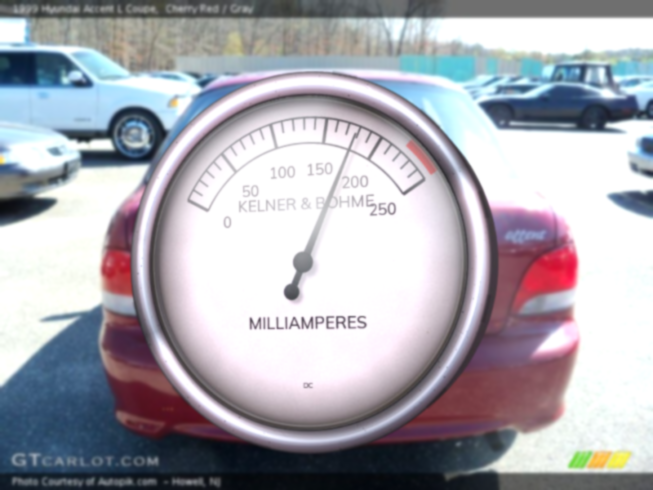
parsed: 180 mA
